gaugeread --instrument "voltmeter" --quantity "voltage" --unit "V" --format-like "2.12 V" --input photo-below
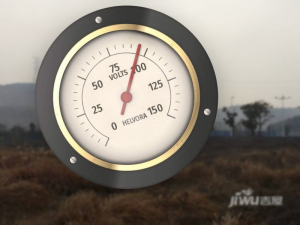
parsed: 95 V
